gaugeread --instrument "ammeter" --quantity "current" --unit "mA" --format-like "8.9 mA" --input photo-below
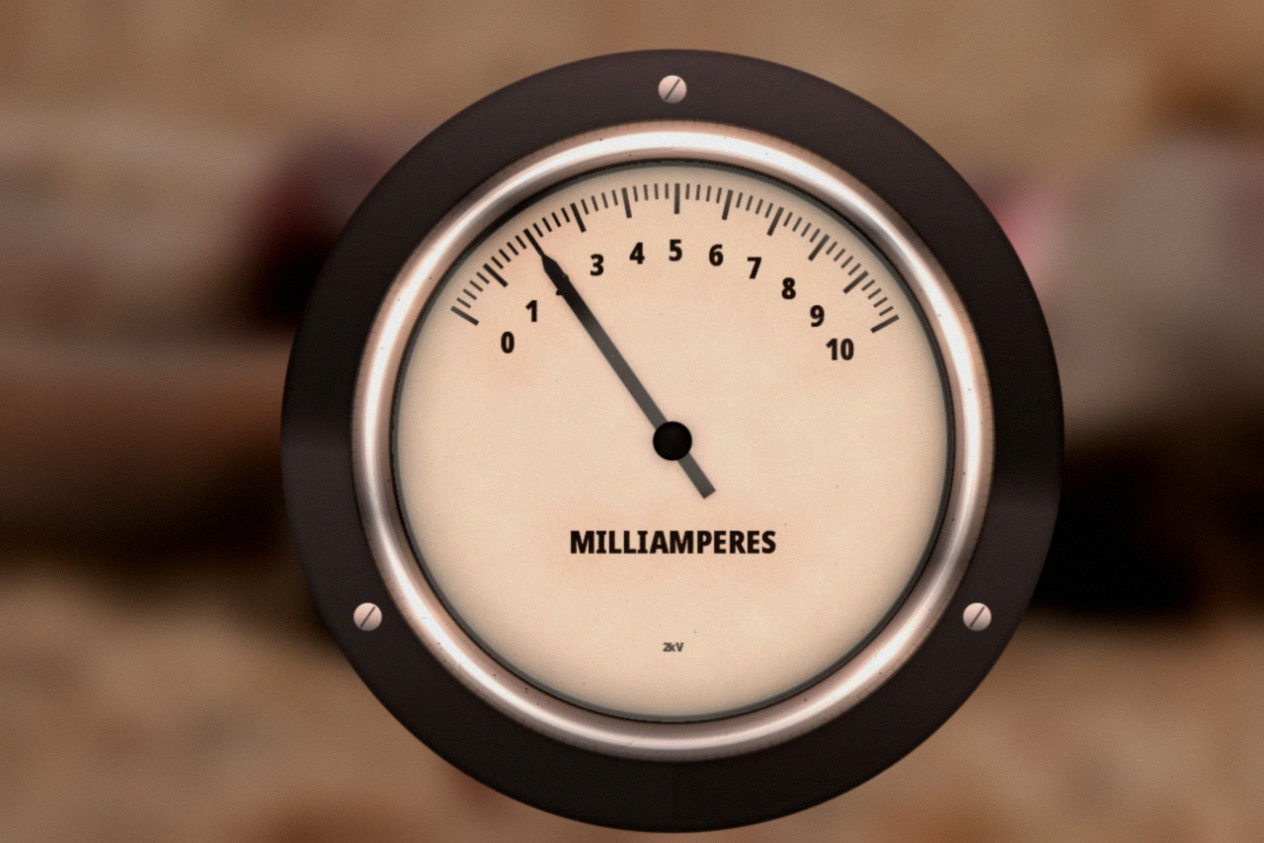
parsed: 2 mA
